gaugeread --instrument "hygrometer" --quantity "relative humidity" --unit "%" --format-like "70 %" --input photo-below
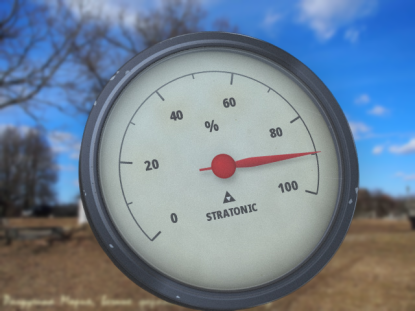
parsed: 90 %
